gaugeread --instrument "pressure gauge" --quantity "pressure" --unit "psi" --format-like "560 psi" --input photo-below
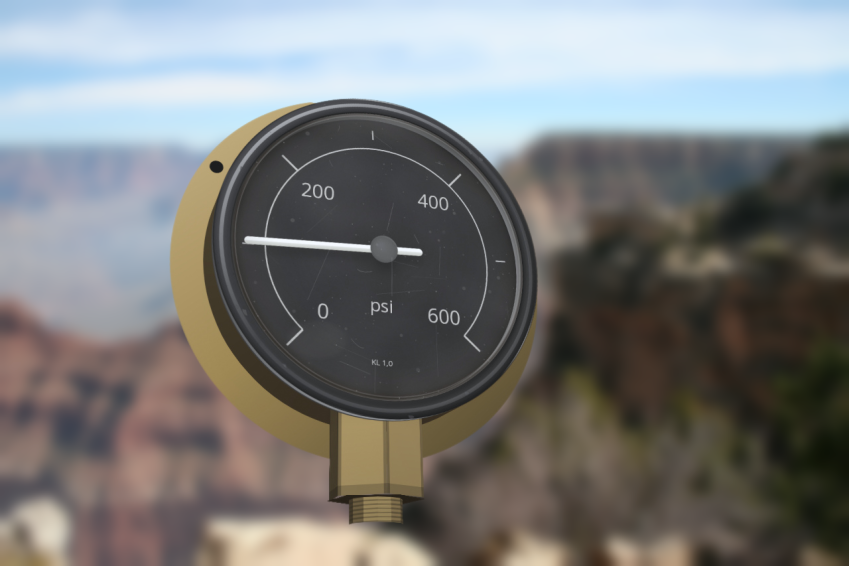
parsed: 100 psi
